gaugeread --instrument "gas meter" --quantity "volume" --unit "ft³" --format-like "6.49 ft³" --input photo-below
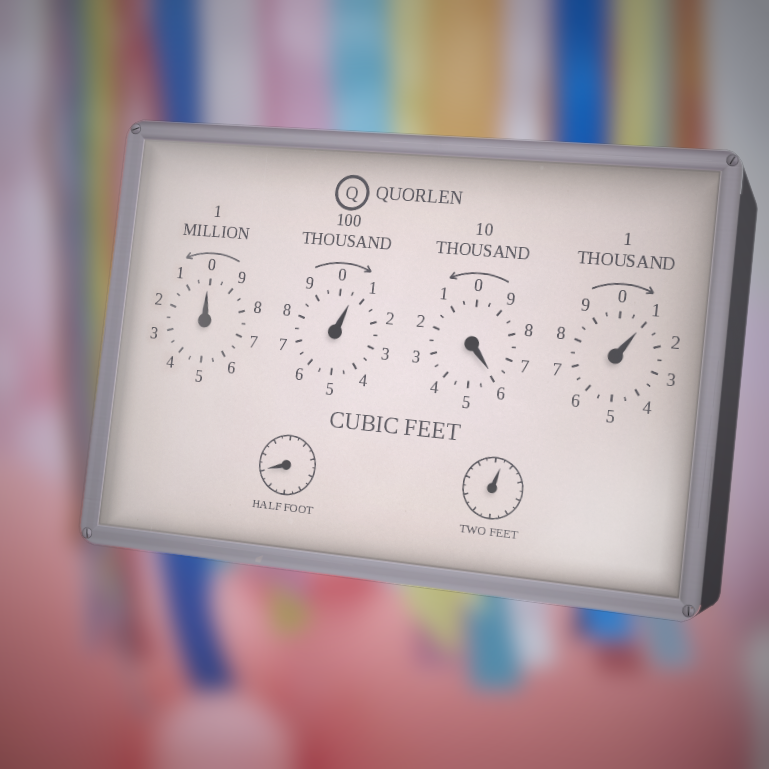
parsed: 6100 ft³
